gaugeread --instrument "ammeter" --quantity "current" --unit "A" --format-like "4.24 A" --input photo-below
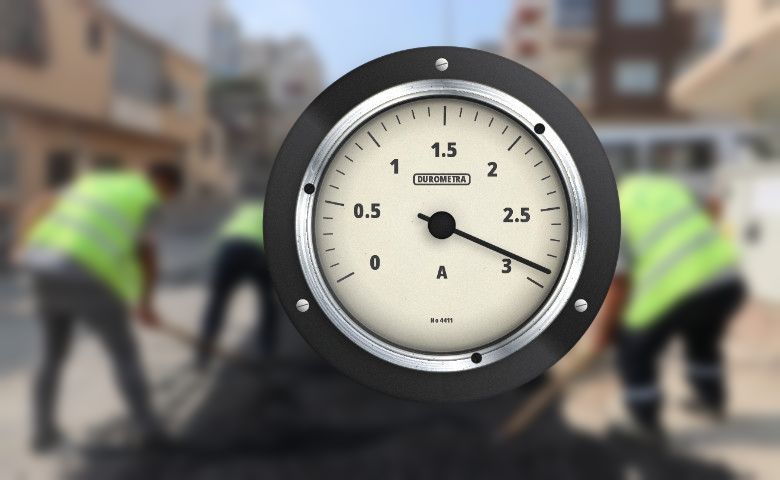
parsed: 2.9 A
